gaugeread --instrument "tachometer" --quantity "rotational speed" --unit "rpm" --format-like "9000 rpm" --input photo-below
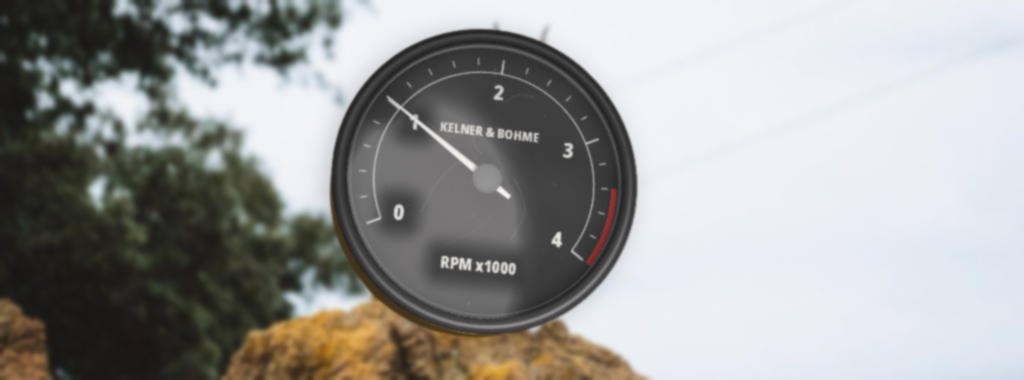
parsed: 1000 rpm
